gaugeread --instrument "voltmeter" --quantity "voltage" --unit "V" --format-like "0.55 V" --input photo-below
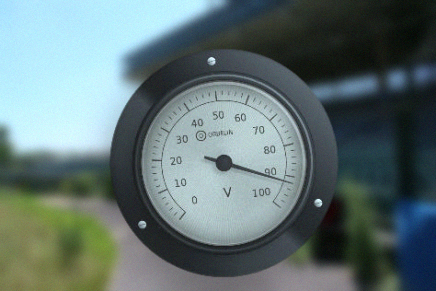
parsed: 92 V
